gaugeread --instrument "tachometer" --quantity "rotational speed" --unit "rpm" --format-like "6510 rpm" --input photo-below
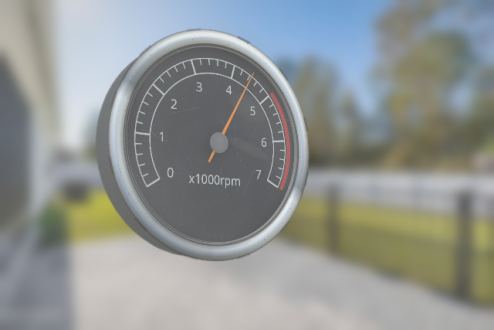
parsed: 4400 rpm
